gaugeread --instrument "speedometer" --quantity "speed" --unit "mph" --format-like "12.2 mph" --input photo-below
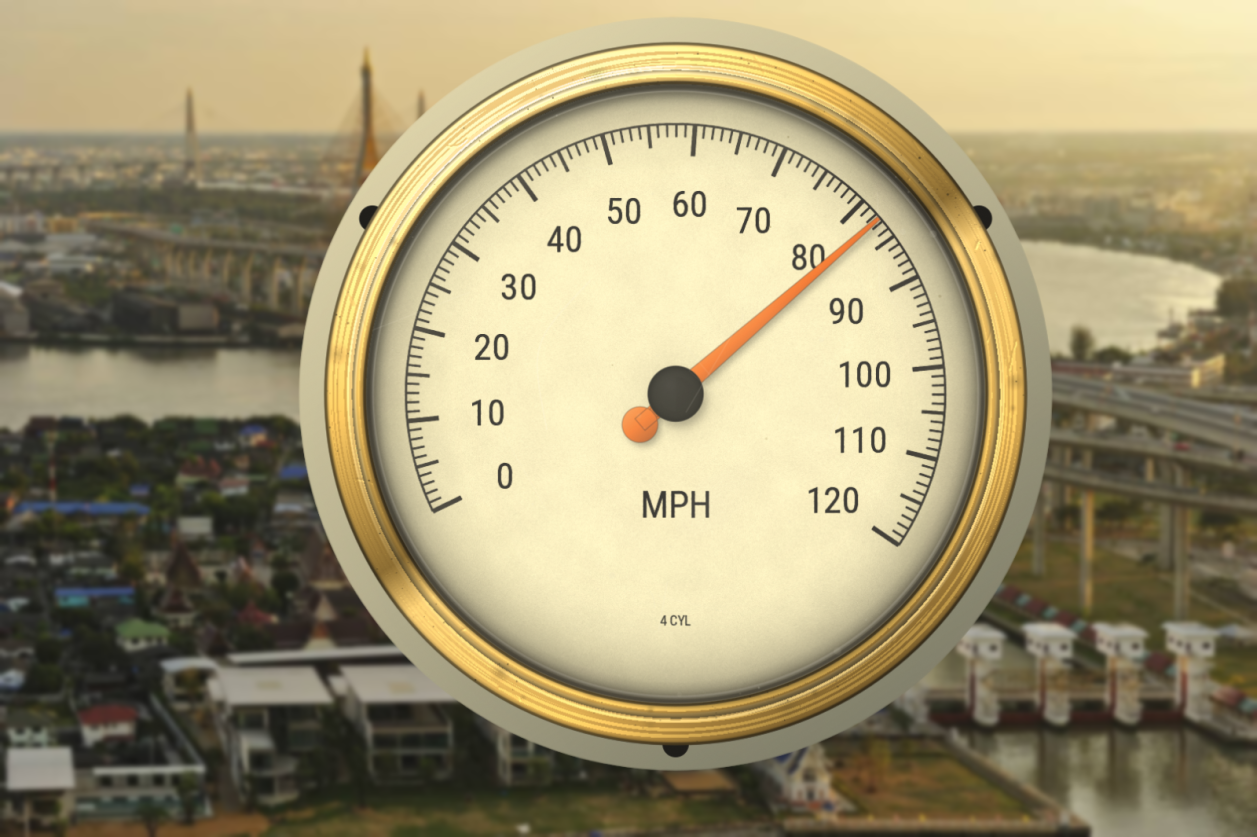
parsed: 82.5 mph
